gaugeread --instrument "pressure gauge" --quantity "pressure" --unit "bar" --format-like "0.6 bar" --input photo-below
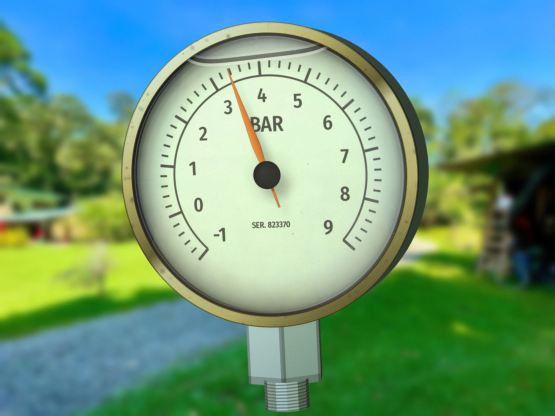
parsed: 3.4 bar
